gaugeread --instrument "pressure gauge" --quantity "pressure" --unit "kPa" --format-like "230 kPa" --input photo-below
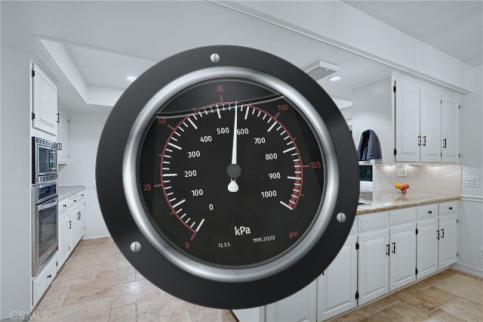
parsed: 560 kPa
